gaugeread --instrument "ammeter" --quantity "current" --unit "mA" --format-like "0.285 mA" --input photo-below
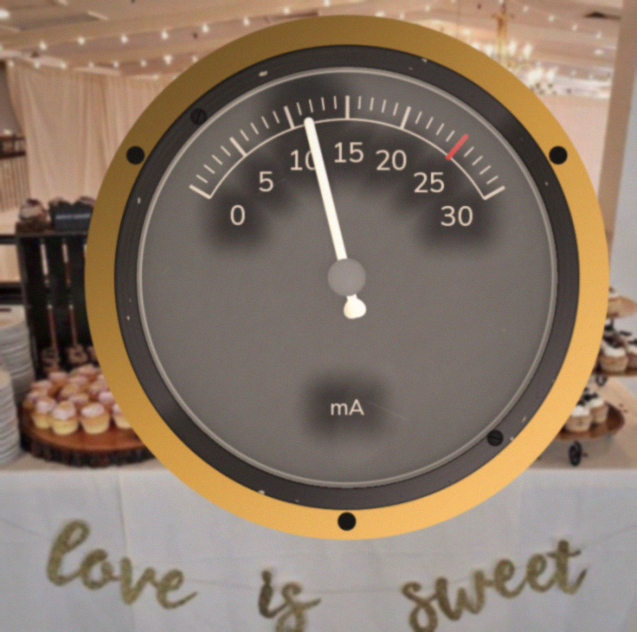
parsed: 11.5 mA
